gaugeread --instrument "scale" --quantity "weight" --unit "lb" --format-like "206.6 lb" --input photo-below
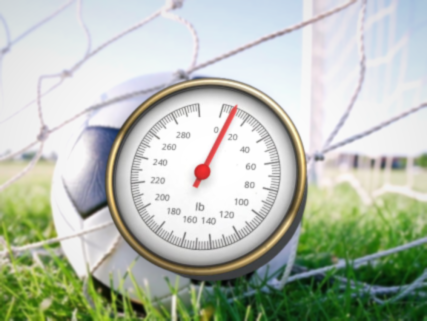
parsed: 10 lb
